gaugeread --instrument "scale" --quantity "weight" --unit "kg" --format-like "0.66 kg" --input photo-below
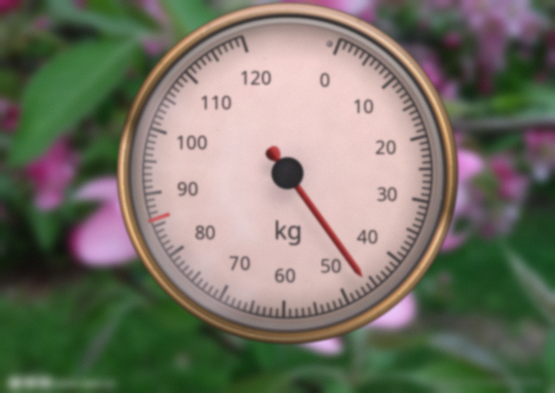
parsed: 46 kg
